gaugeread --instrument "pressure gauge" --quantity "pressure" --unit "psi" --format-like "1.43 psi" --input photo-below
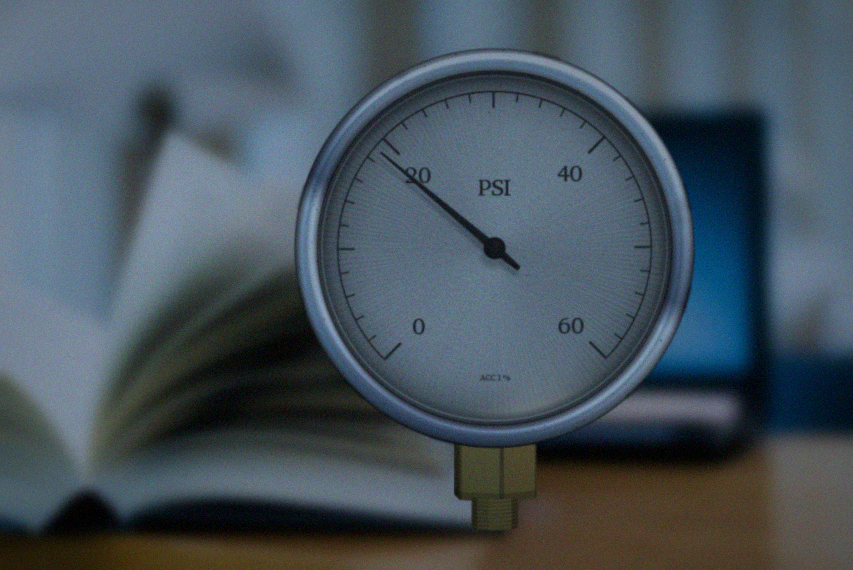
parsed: 19 psi
